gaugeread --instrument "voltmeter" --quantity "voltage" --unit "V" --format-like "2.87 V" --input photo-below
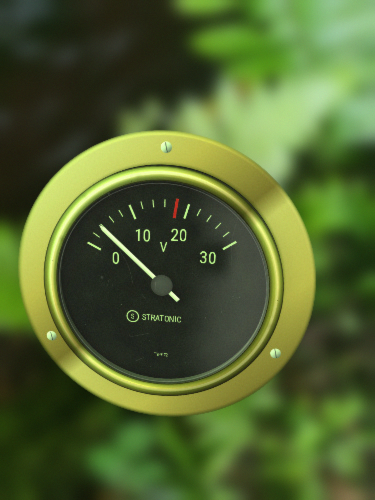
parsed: 4 V
